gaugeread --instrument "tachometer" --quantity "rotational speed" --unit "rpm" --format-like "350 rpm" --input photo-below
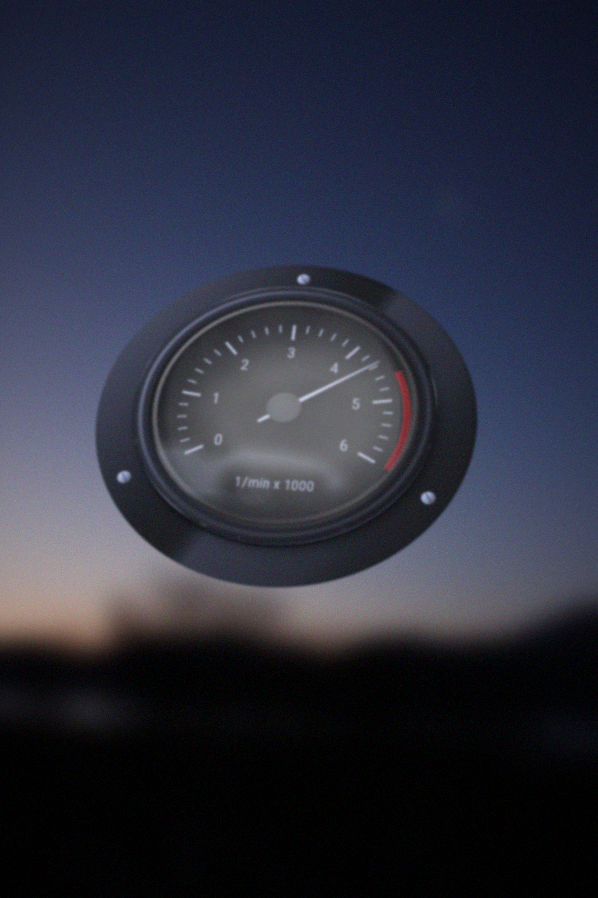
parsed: 4400 rpm
